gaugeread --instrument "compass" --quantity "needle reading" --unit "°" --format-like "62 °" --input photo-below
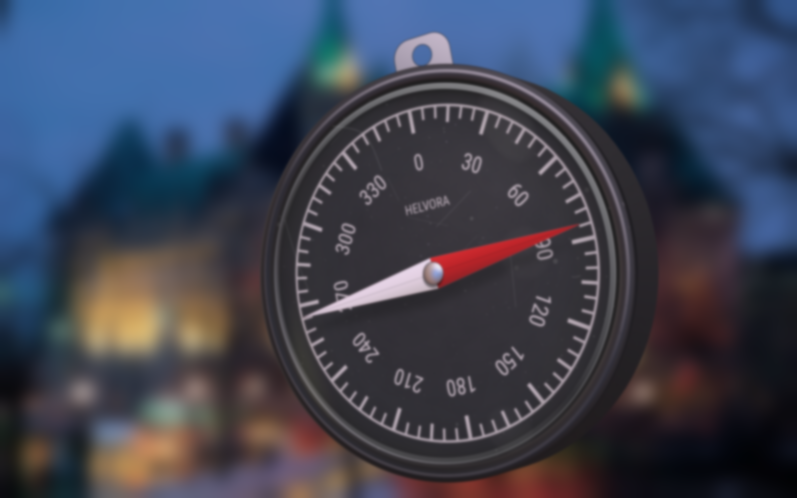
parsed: 85 °
